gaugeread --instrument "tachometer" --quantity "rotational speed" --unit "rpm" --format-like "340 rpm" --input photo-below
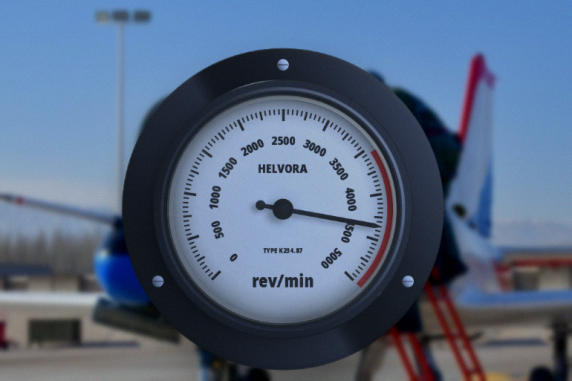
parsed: 4350 rpm
